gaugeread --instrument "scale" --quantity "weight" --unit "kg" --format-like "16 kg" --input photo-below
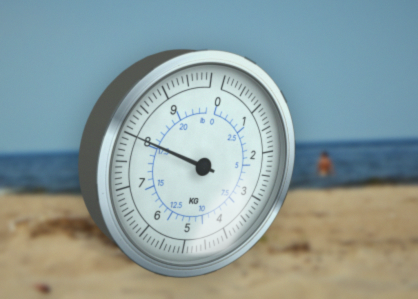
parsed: 8 kg
